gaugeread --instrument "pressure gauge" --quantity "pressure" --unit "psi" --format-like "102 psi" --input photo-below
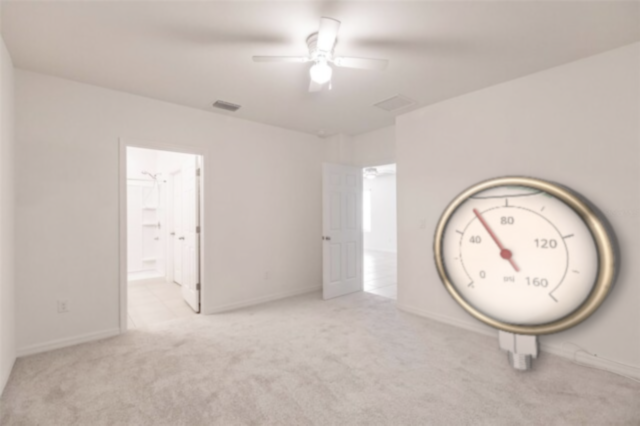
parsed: 60 psi
